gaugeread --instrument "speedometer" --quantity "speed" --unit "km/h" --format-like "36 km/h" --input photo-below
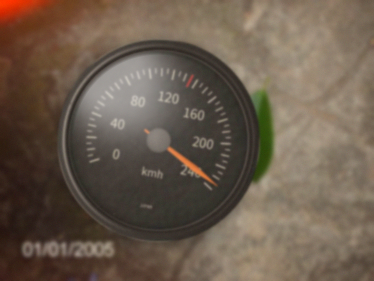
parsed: 235 km/h
